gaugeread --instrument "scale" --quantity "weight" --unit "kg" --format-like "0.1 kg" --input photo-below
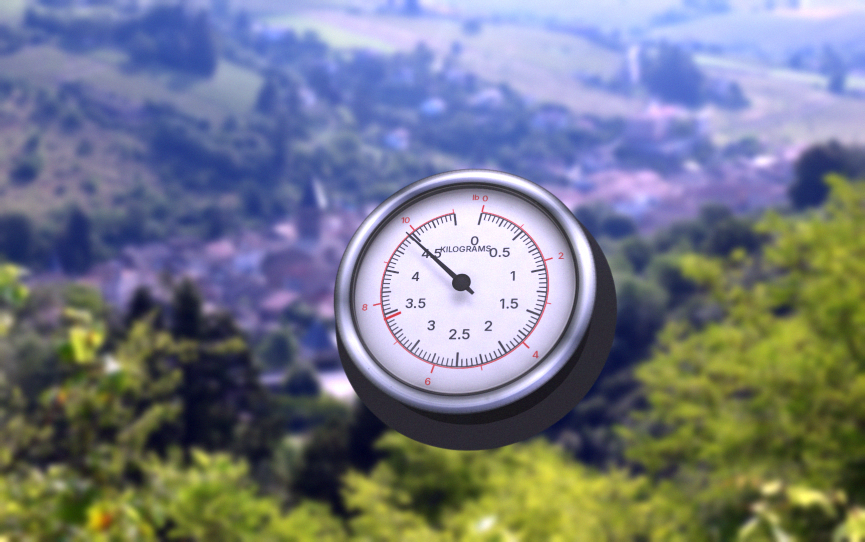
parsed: 4.45 kg
